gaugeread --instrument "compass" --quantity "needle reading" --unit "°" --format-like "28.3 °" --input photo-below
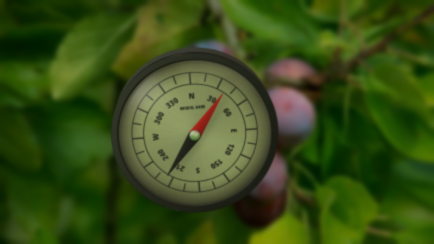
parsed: 37.5 °
